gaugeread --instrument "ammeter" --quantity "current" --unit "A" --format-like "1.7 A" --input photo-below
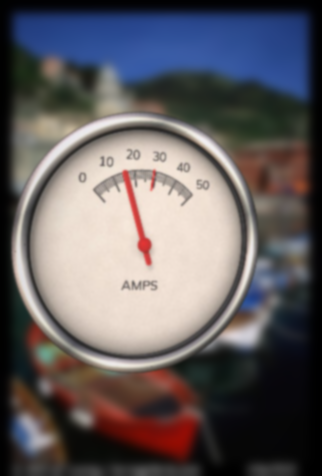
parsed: 15 A
